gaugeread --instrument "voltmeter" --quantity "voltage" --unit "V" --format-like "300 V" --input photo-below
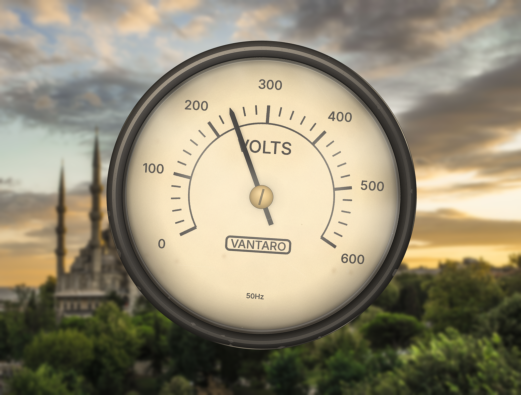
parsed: 240 V
